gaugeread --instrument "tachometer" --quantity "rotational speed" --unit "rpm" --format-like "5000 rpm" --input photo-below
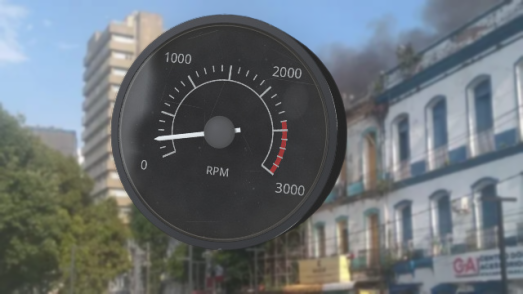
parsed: 200 rpm
